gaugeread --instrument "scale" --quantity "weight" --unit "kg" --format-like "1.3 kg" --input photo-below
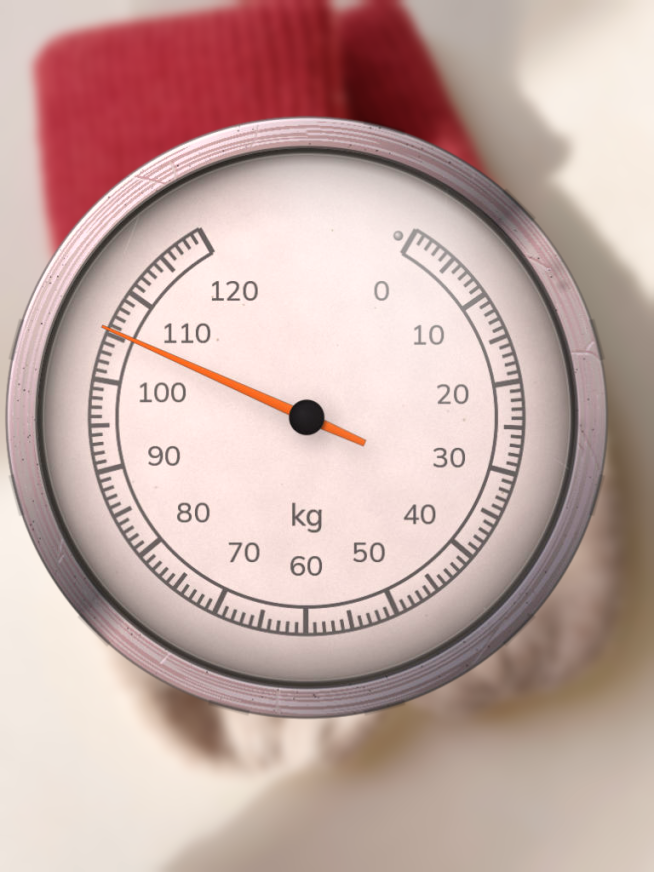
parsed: 105.5 kg
